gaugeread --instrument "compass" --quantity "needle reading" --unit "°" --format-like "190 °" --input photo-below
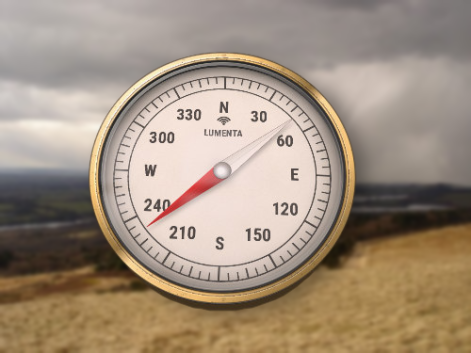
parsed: 230 °
